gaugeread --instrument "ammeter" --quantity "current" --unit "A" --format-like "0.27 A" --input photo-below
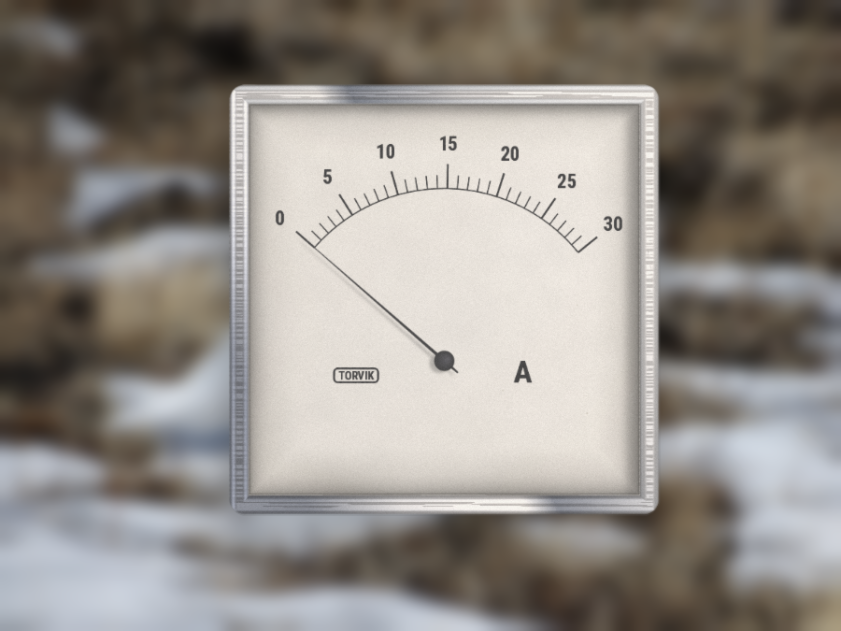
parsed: 0 A
